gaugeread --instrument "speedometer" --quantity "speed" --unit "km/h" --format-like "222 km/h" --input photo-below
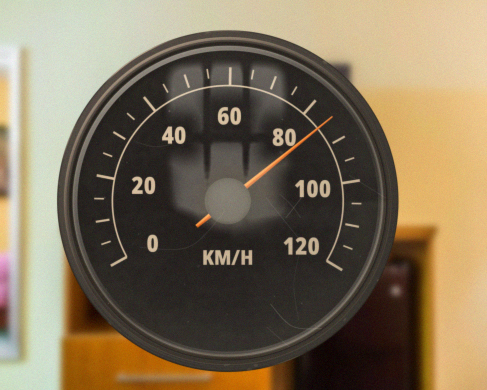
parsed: 85 km/h
